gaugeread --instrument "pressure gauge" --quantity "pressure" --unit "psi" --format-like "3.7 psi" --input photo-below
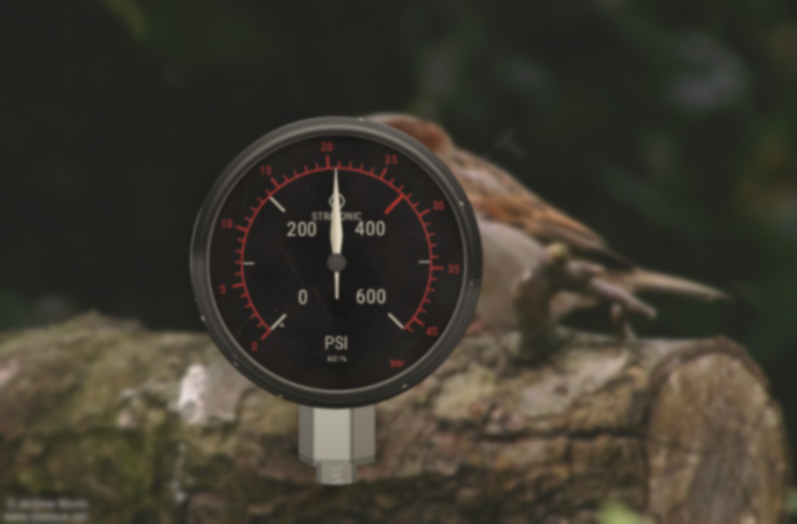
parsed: 300 psi
